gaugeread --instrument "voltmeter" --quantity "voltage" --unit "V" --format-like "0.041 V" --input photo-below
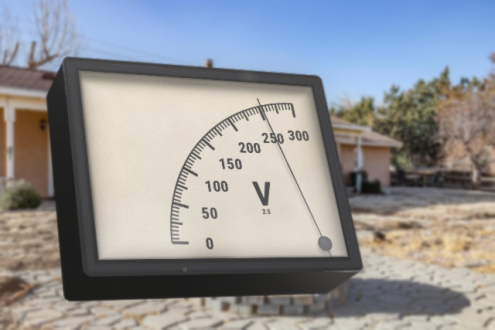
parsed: 250 V
